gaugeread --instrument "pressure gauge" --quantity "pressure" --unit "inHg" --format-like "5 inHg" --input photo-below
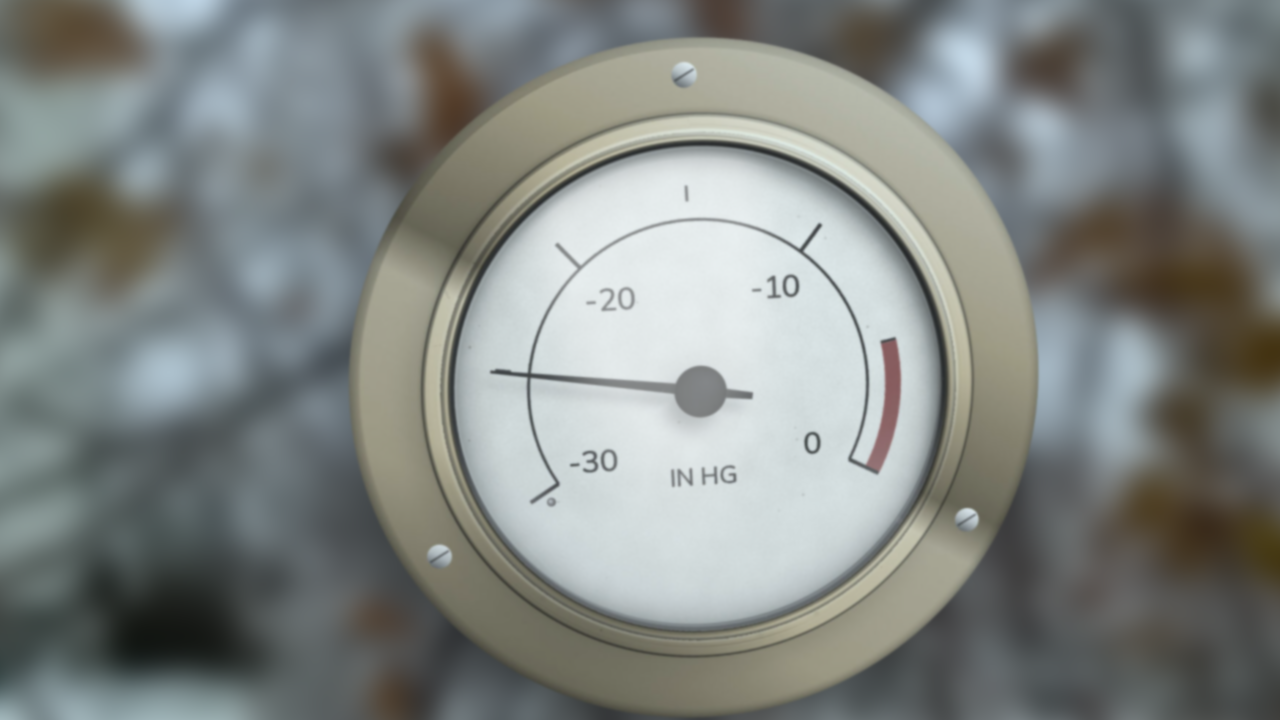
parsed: -25 inHg
